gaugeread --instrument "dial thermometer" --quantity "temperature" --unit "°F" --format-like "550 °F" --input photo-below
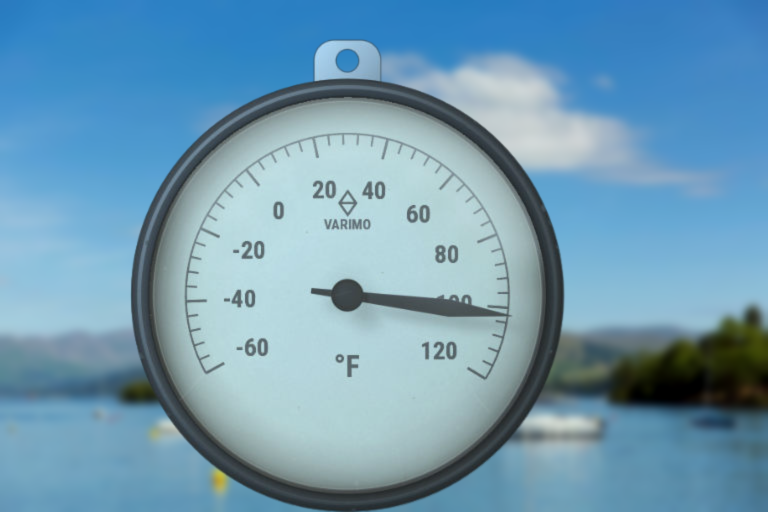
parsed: 102 °F
